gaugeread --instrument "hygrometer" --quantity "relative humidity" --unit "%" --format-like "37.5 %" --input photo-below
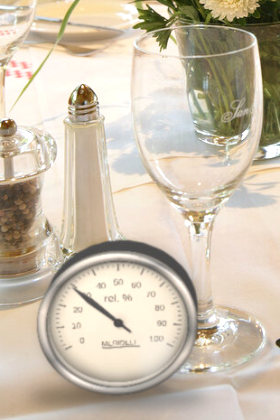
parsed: 30 %
